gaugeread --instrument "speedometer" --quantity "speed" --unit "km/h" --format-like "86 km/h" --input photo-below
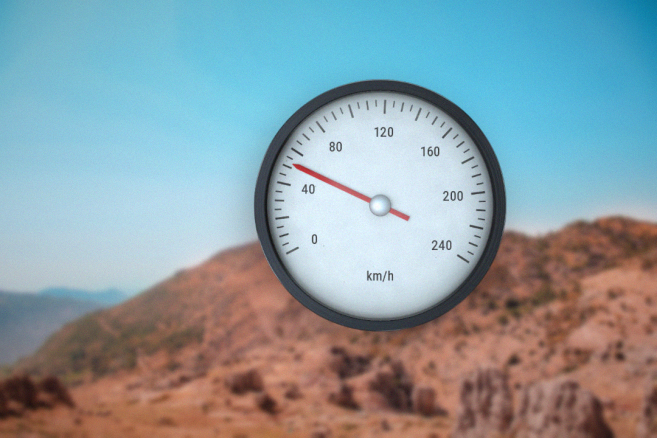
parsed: 52.5 km/h
